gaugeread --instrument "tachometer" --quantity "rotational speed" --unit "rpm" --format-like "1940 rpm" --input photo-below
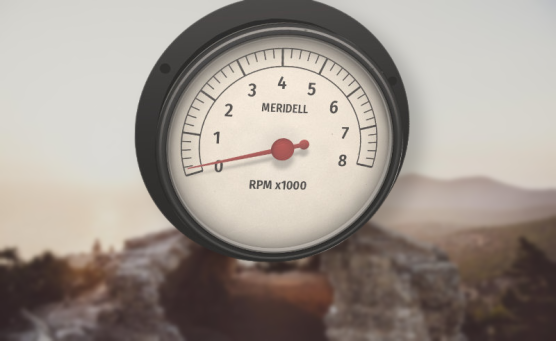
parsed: 200 rpm
